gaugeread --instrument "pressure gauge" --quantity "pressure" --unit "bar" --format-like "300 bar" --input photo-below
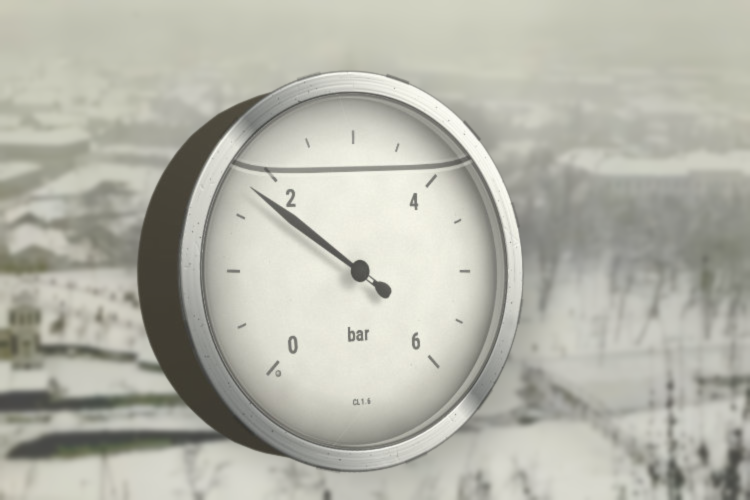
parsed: 1.75 bar
